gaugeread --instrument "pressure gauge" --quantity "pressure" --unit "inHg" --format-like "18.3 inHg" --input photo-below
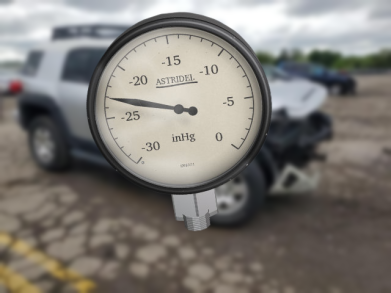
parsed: -23 inHg
